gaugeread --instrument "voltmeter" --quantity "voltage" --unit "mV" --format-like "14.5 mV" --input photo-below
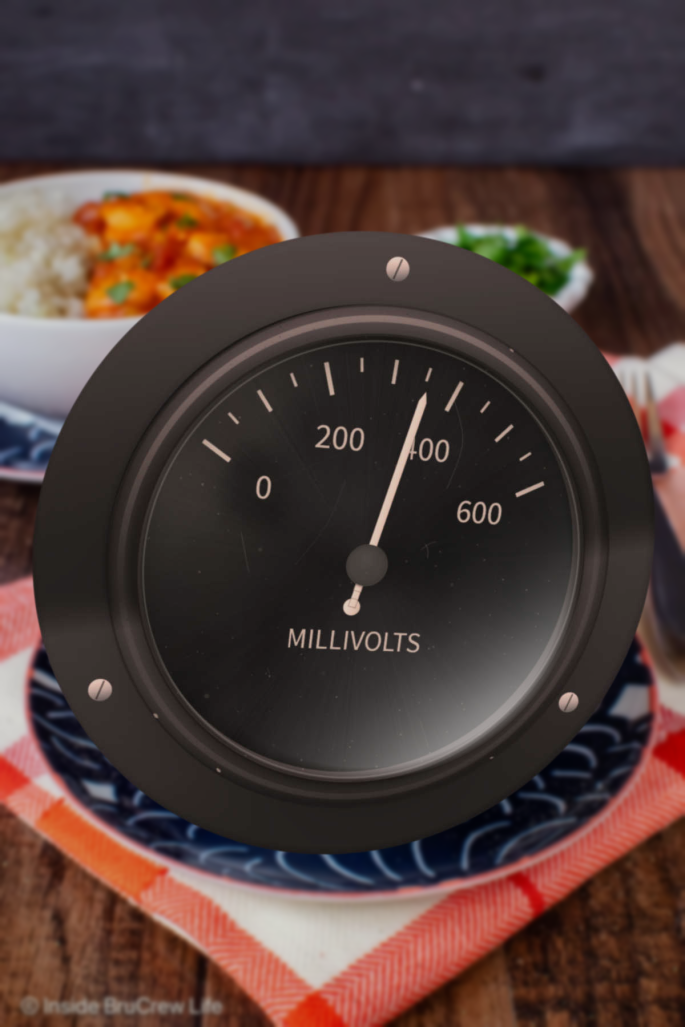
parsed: 350 mV
